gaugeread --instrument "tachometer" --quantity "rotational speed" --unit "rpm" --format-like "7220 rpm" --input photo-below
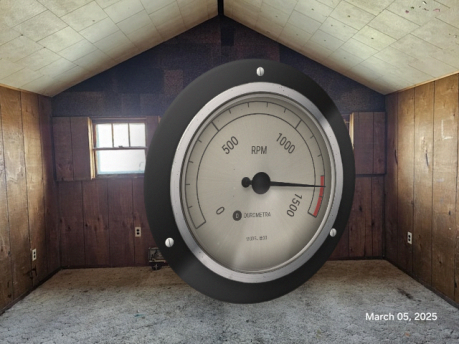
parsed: 1350 rpm
